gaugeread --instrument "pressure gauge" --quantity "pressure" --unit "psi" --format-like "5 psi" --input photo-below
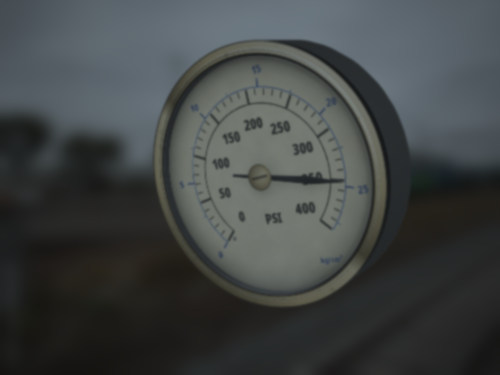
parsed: 350 psi
